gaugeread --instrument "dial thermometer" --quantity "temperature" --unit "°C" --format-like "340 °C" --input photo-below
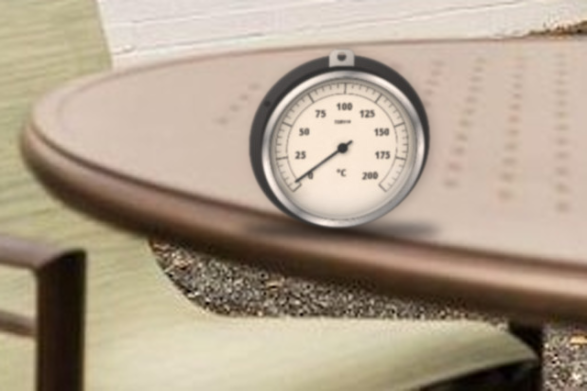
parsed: 5 °C
